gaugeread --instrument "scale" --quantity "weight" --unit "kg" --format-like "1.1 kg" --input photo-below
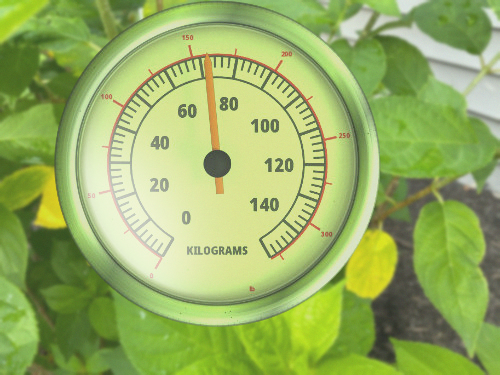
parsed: 72 kg
